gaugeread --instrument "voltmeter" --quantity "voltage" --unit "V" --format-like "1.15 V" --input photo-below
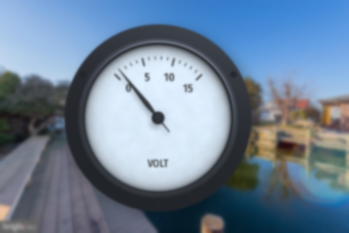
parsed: 1 V
